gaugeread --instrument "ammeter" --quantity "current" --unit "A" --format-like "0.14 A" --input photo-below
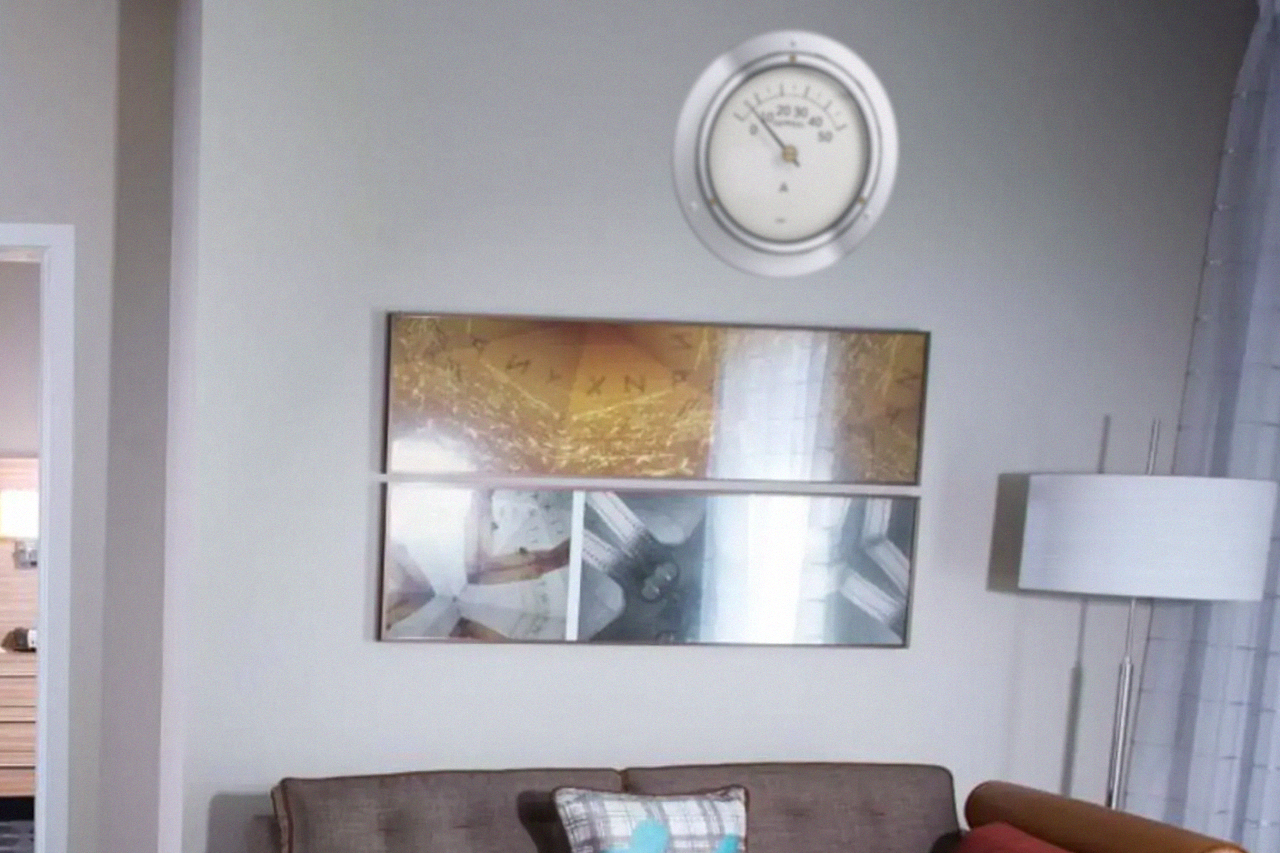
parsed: 5 A
